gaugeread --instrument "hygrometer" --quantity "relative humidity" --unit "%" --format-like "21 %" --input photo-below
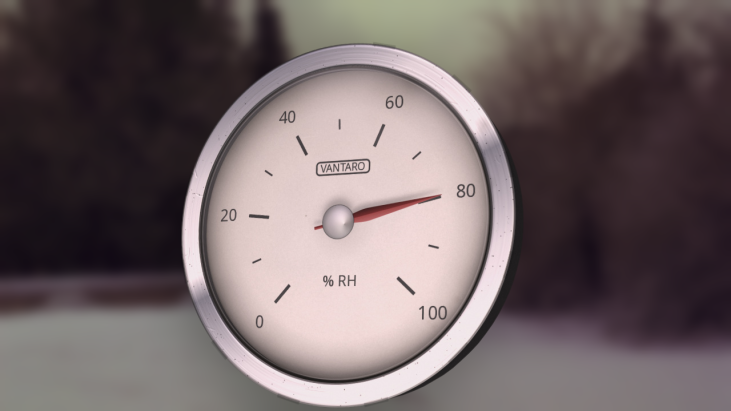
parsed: 80 %
